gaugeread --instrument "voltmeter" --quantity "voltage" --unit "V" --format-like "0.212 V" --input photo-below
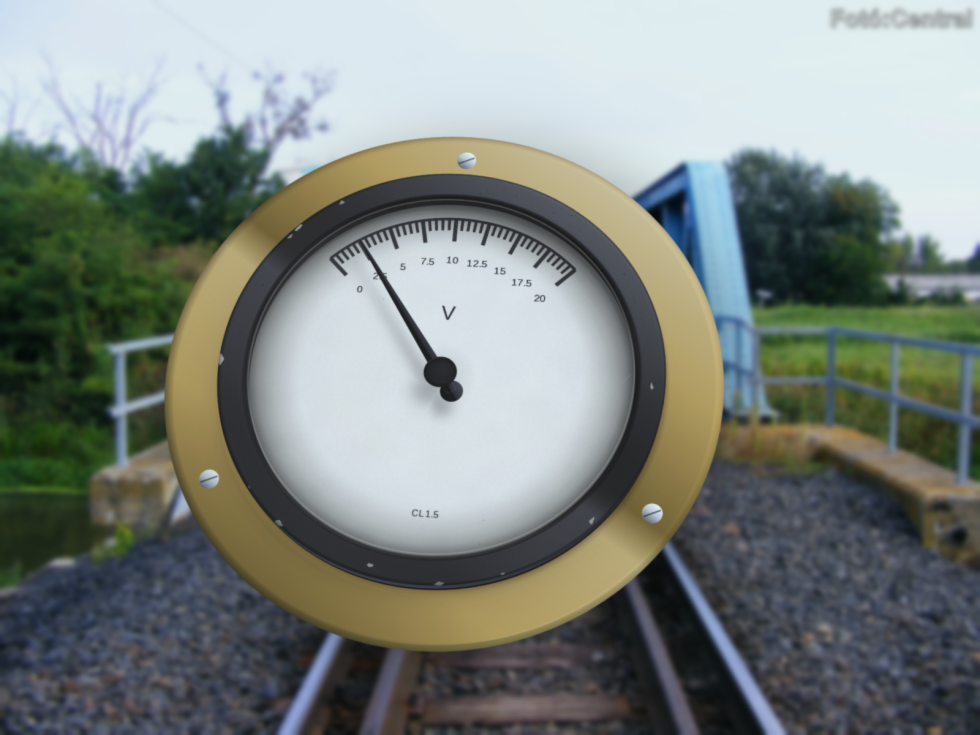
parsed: 2.5 V
